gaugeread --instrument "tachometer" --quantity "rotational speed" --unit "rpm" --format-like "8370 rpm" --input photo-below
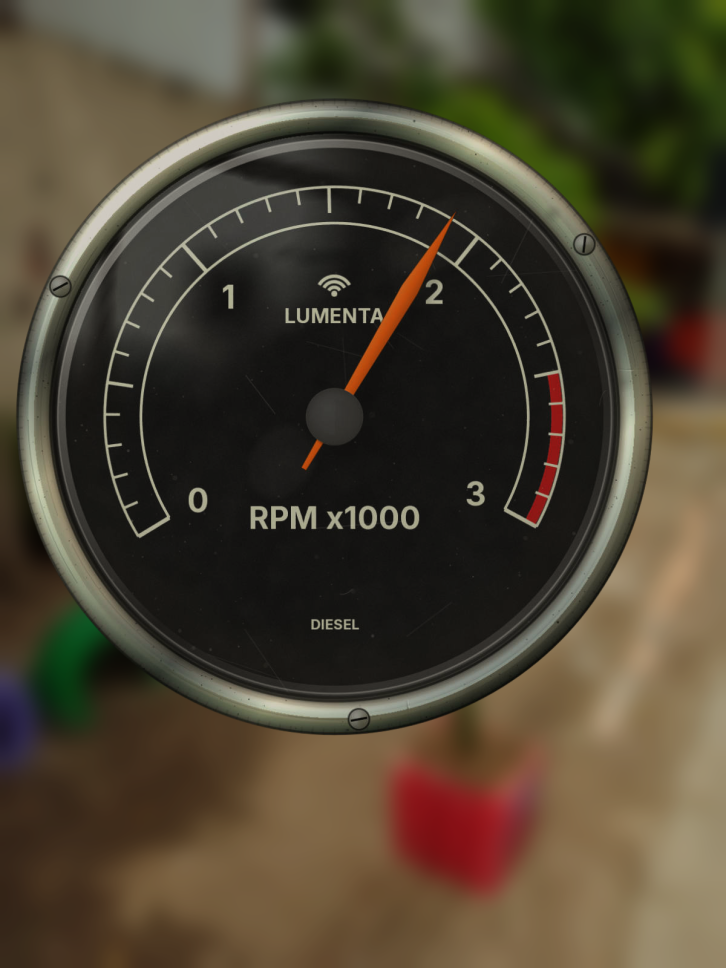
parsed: 1900 rpm
